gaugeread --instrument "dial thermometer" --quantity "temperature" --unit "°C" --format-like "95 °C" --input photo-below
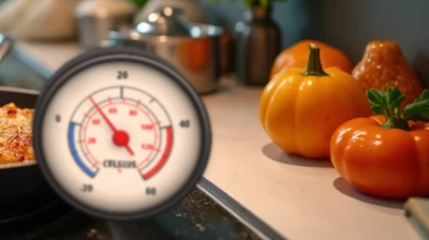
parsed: 10 °C
